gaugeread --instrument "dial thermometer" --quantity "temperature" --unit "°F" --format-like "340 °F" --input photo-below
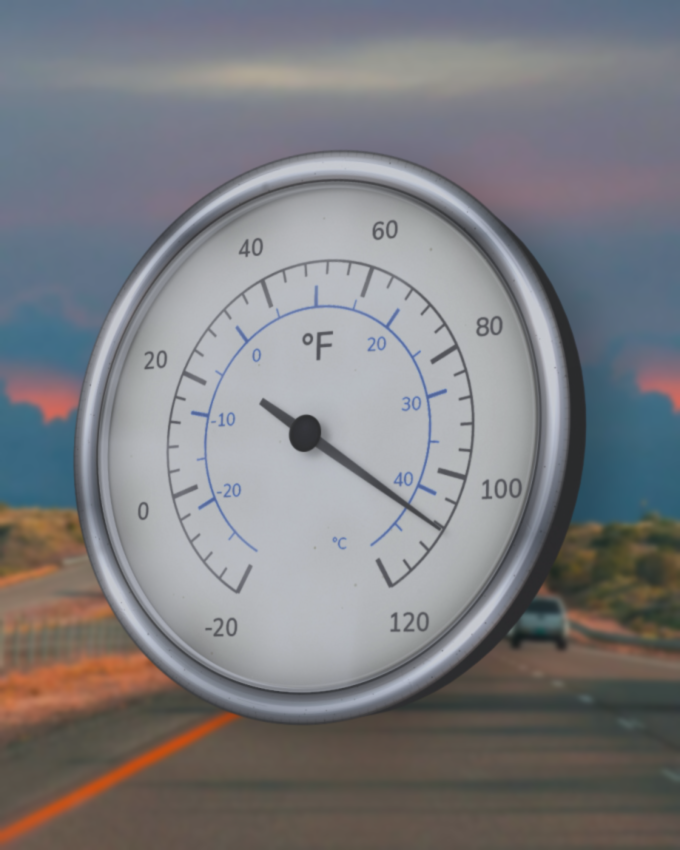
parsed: 108 °F
